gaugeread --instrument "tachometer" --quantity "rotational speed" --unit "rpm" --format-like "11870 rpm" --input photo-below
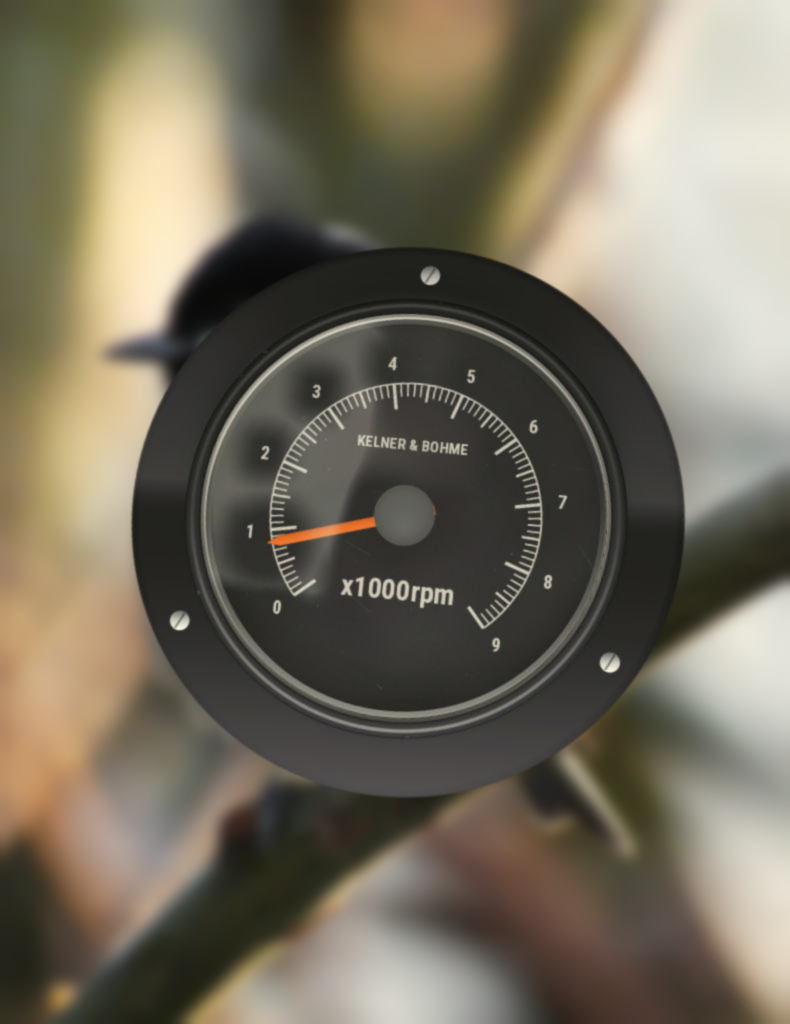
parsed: 800 rpm
